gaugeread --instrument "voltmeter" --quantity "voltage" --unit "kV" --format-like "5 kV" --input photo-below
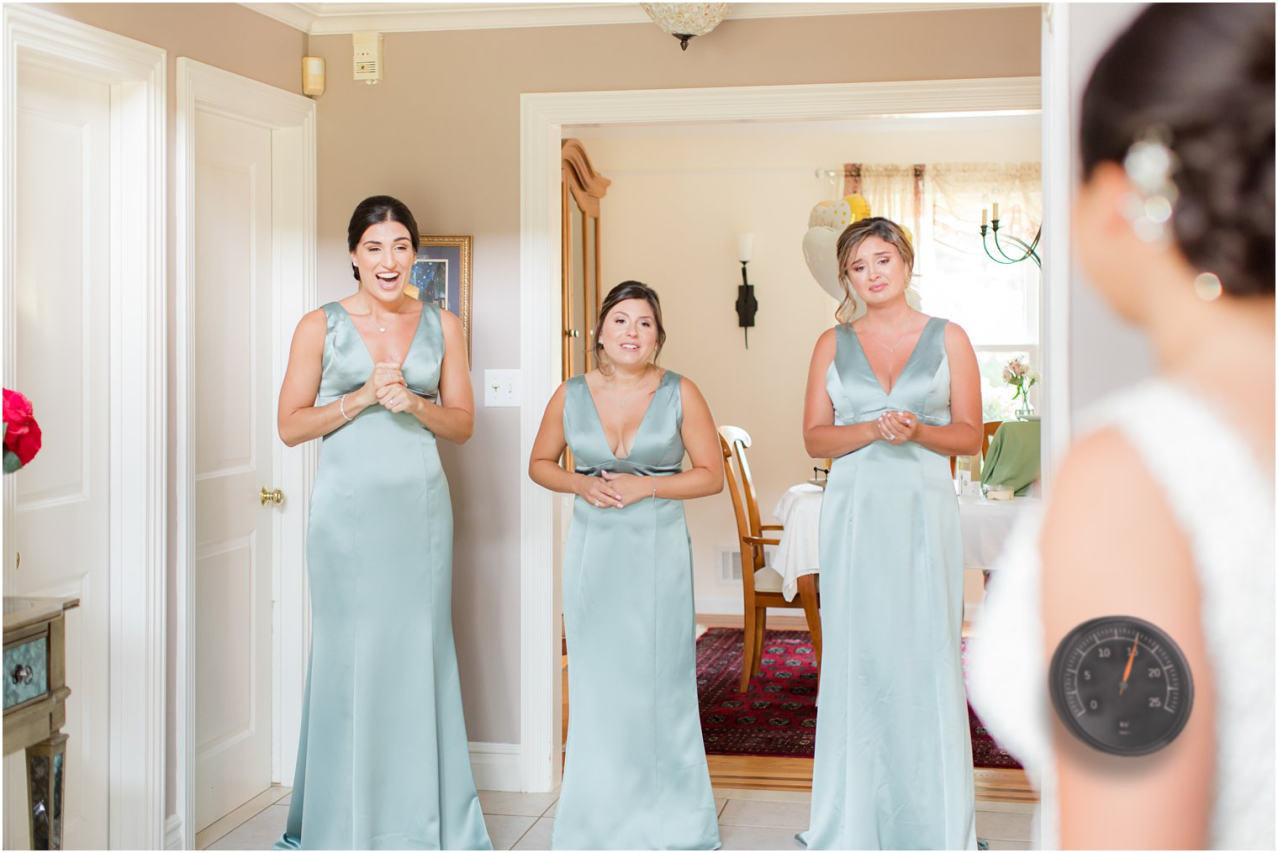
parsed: 15 kV
